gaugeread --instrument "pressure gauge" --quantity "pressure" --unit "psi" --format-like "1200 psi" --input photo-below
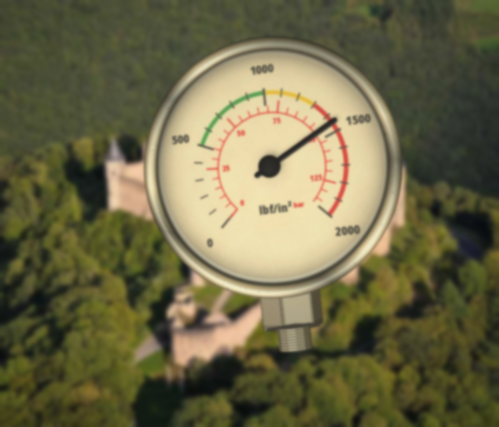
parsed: 1450 psi
